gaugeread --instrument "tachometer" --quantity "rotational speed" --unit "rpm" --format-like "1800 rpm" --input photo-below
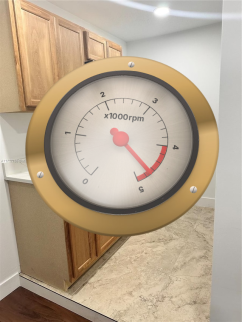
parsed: 4700 rpm
